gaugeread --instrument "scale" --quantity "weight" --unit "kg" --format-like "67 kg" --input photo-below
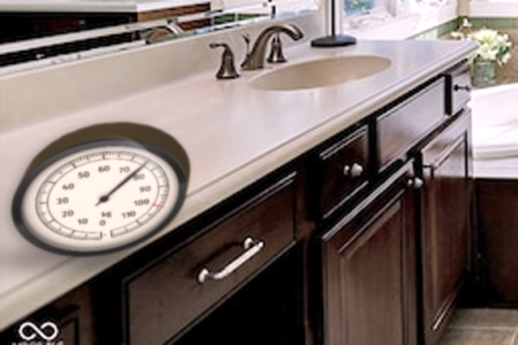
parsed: 75 kg
